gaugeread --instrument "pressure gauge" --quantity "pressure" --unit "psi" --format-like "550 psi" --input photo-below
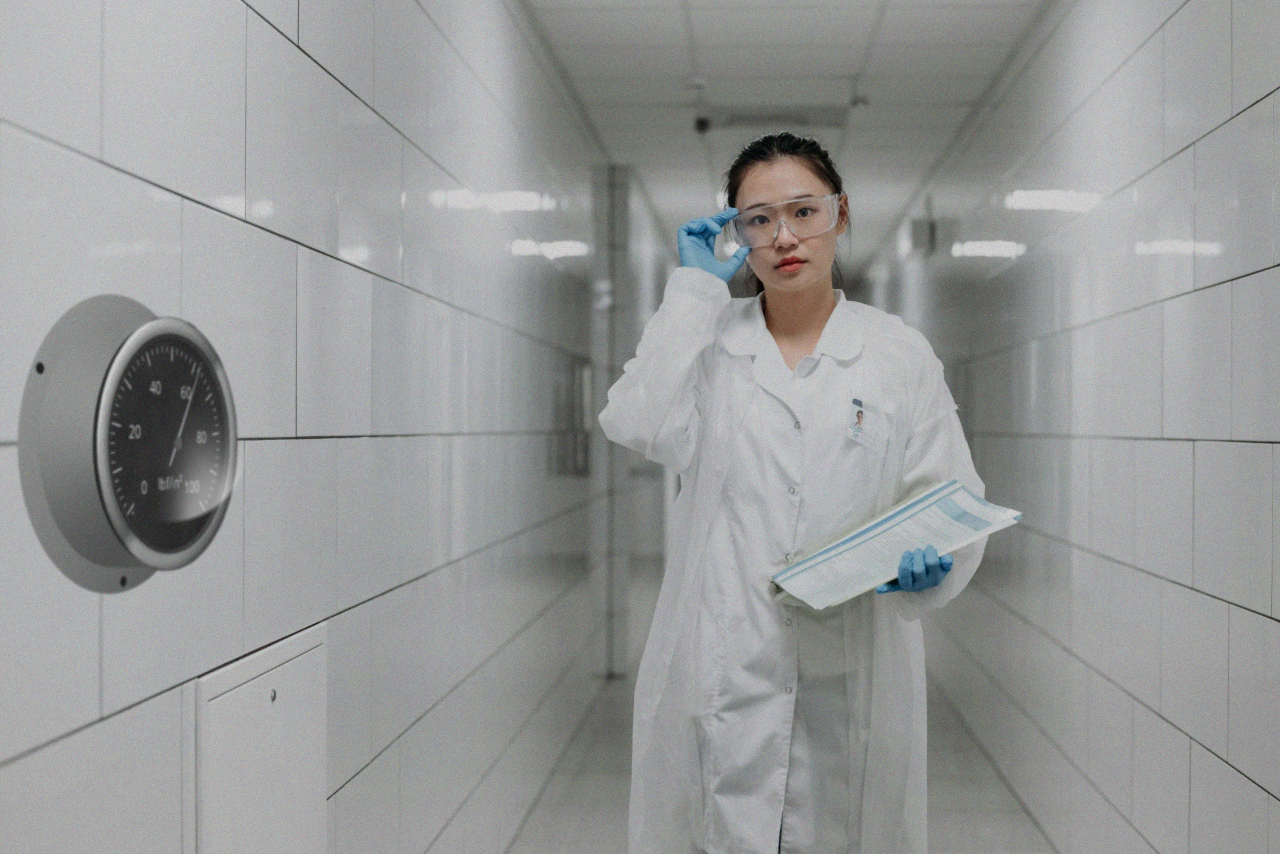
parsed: 60 psi
